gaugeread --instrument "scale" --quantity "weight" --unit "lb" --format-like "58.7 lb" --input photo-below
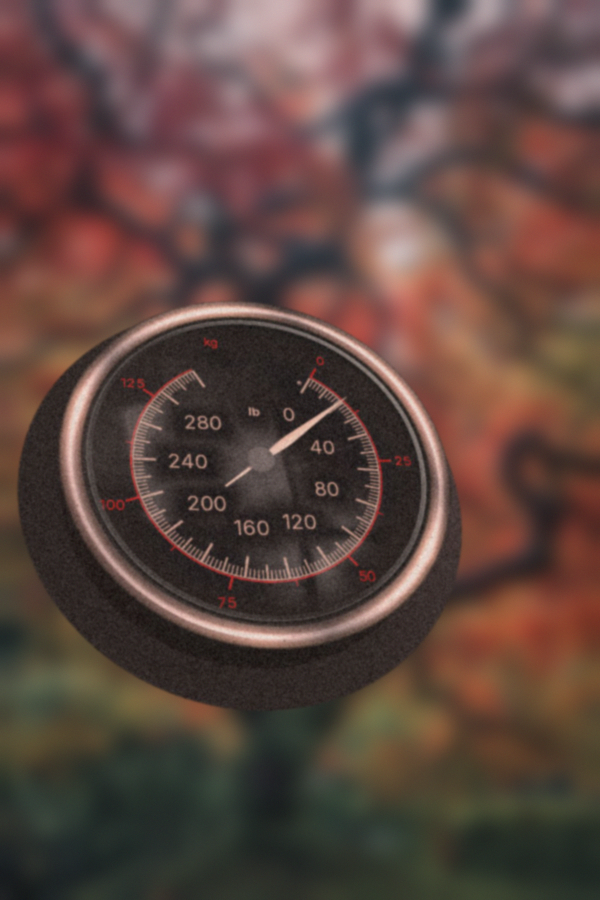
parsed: 20 lb
